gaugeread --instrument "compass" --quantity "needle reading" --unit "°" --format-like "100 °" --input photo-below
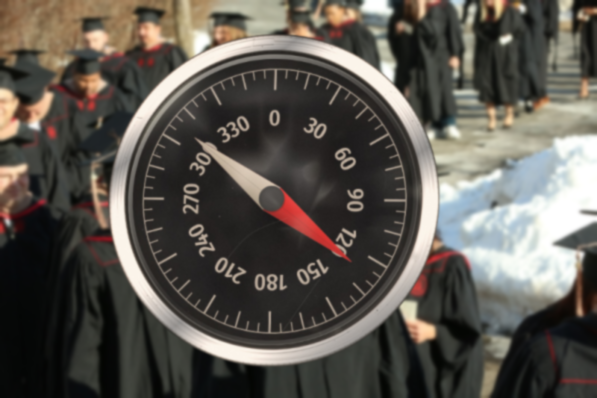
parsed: 127.5 °
